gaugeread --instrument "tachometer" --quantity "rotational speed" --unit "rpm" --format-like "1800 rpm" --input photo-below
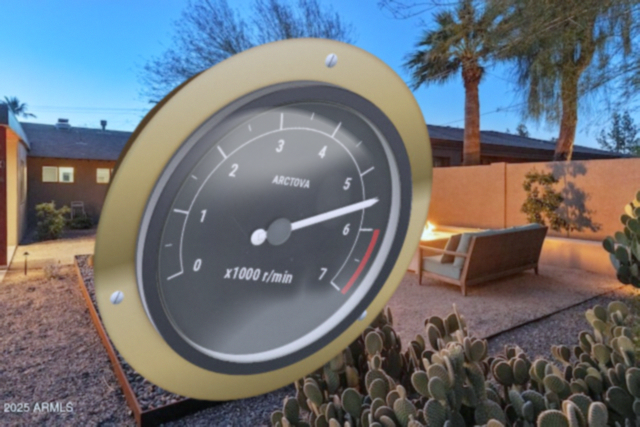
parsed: 5500 rpm
